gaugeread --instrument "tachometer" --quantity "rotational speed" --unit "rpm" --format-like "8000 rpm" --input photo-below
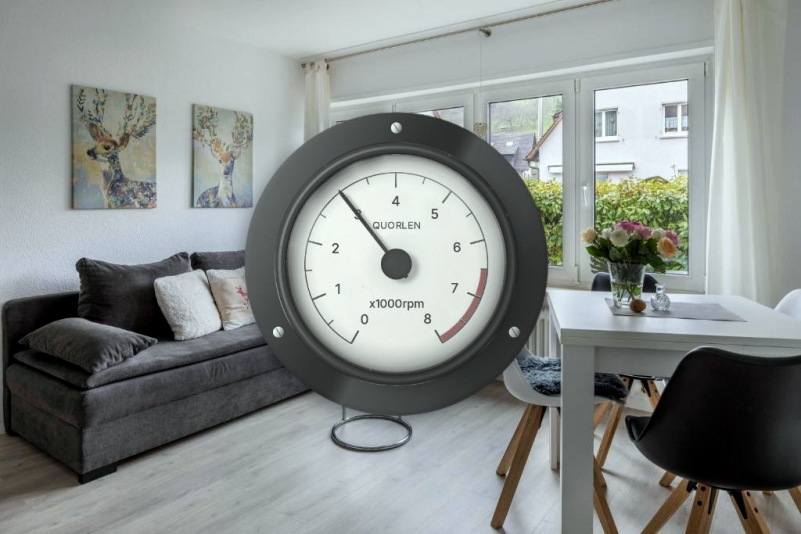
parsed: 3000 rpm
